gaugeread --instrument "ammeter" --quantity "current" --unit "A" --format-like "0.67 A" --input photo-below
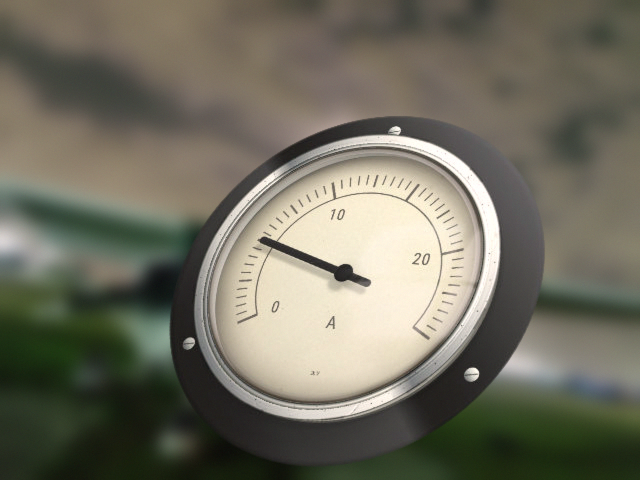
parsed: 5 A
